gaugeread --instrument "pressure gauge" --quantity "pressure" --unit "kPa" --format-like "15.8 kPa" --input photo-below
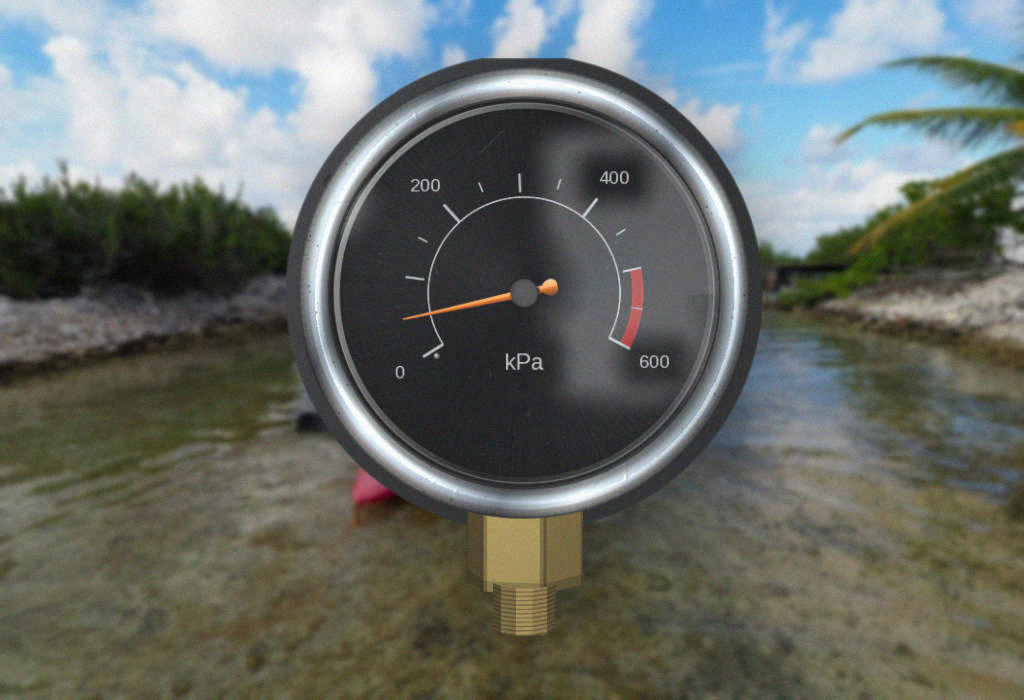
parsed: 50 kPa
